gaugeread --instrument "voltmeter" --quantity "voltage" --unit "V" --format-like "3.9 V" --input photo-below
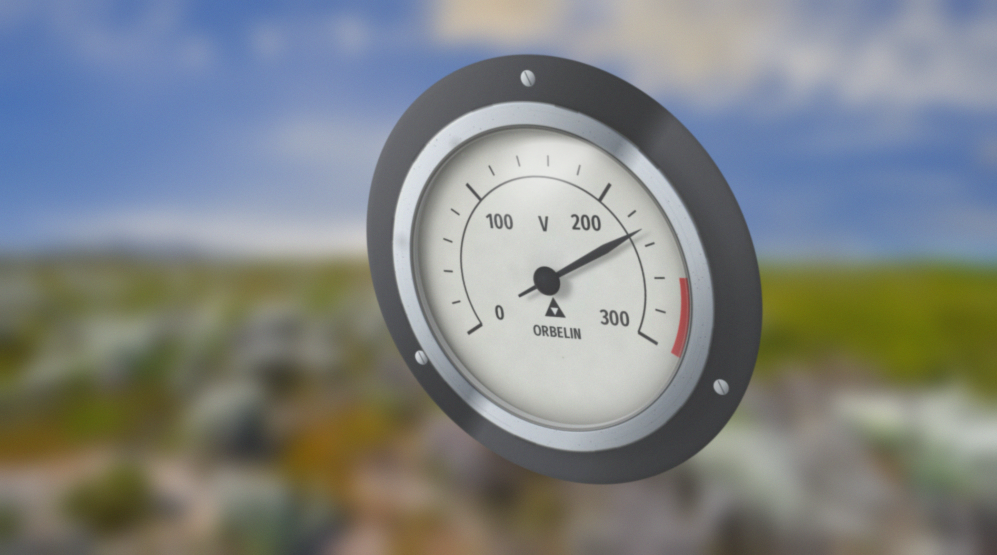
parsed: 230 V
